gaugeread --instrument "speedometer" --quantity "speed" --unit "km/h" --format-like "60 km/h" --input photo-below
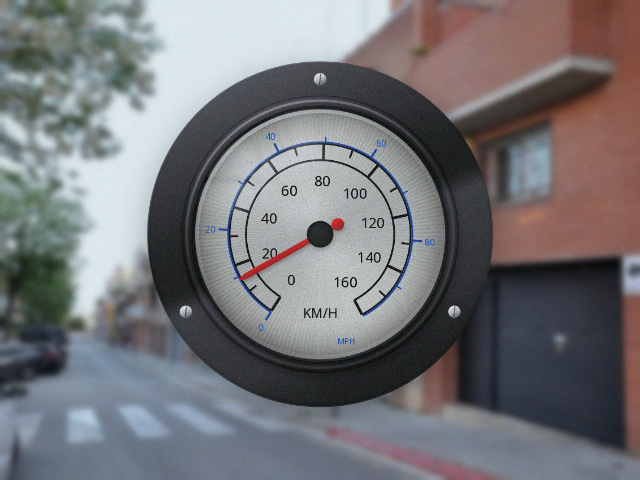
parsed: 15 km/h
